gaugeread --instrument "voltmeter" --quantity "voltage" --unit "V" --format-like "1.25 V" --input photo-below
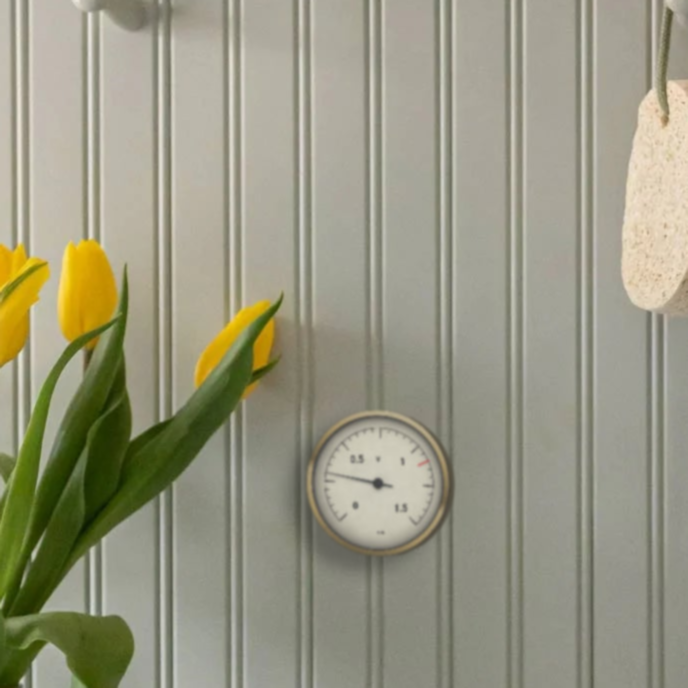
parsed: 0.3 V
